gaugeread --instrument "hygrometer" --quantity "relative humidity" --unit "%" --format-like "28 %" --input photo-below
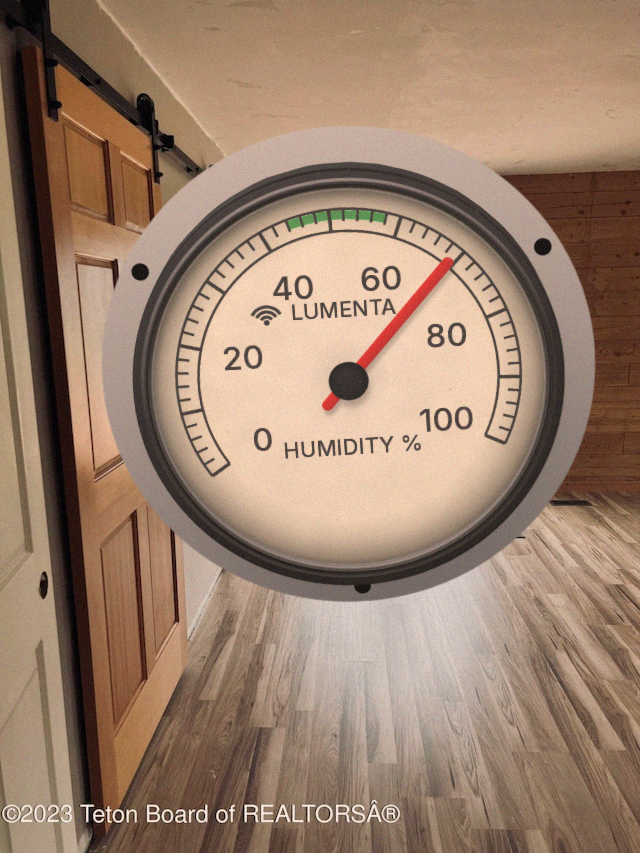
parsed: 69 %
